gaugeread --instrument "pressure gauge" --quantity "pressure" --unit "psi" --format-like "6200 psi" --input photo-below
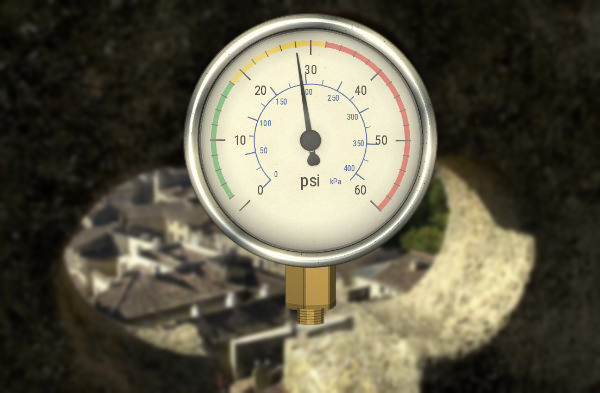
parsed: 28 psi
